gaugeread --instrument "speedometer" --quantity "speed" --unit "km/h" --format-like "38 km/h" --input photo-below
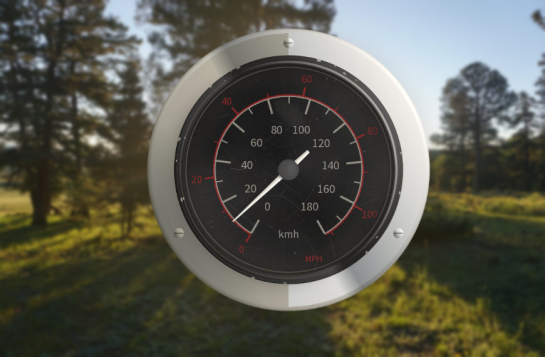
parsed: 10 km/h
